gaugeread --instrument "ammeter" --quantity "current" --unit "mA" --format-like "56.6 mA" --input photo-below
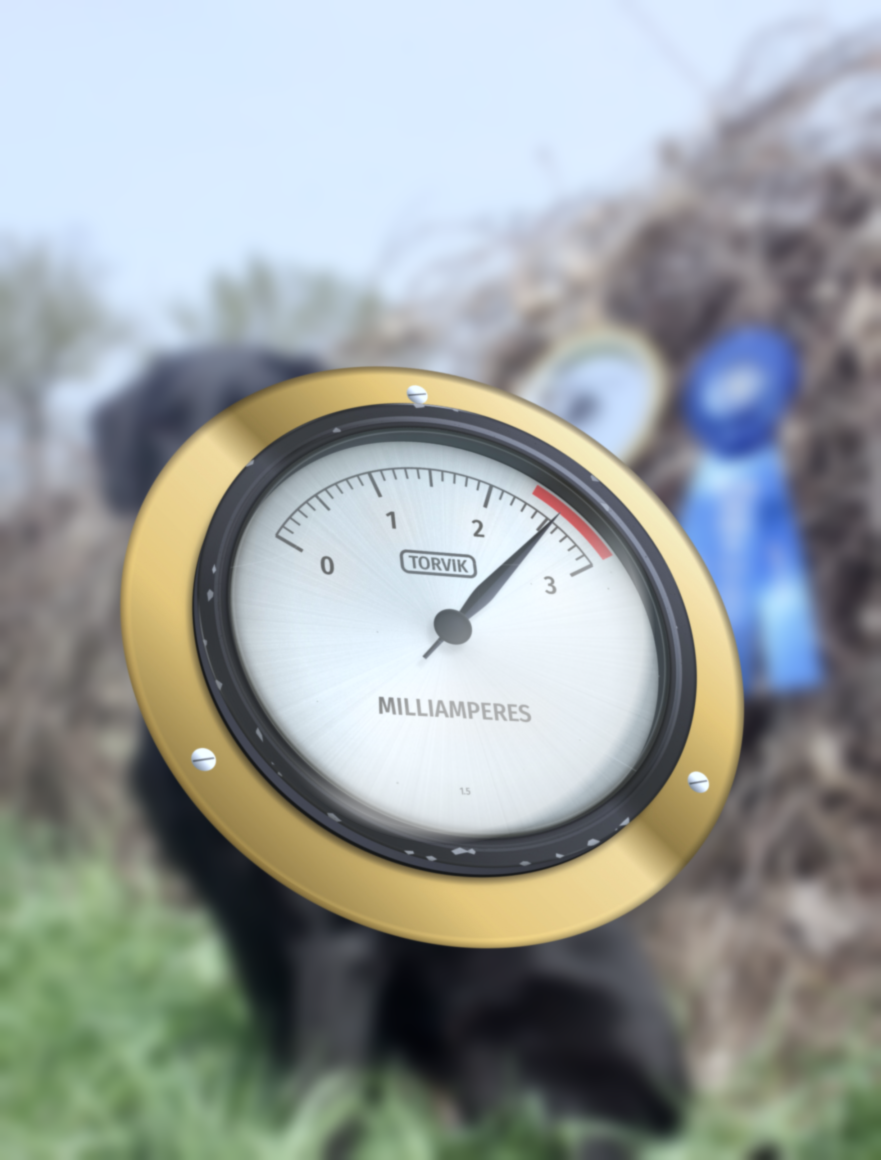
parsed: 2.55 mA
